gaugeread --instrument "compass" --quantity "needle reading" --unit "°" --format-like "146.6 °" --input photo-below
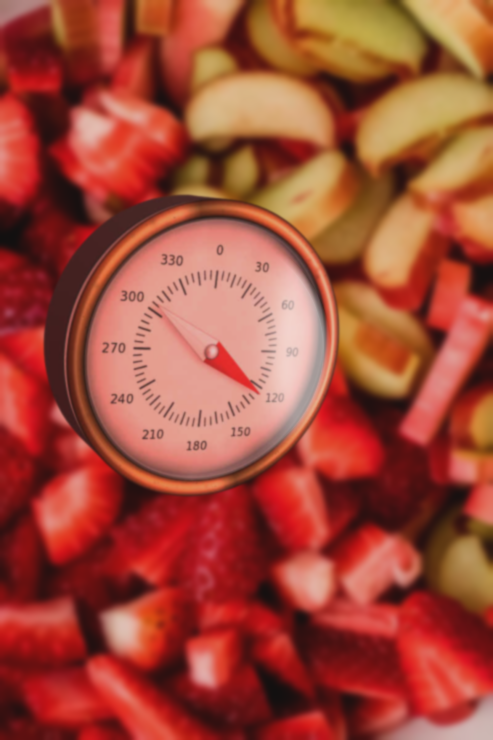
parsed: 125 °
